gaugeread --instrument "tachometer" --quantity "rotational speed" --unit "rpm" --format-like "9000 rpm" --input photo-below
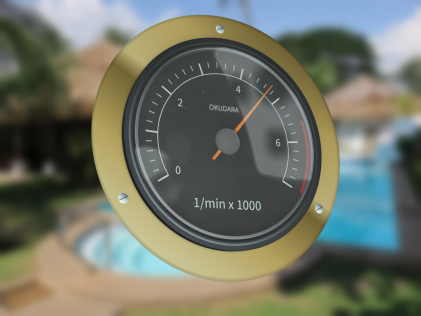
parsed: 4700 rpm
